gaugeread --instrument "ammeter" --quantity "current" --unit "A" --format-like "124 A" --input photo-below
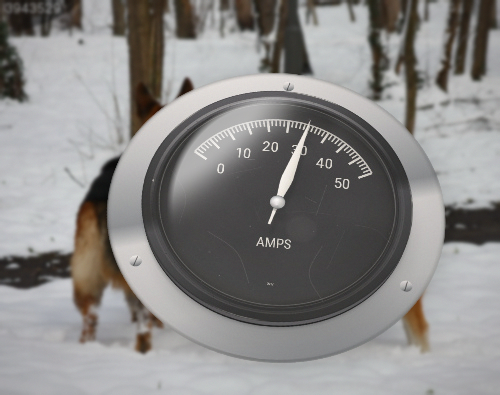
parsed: 30 A
